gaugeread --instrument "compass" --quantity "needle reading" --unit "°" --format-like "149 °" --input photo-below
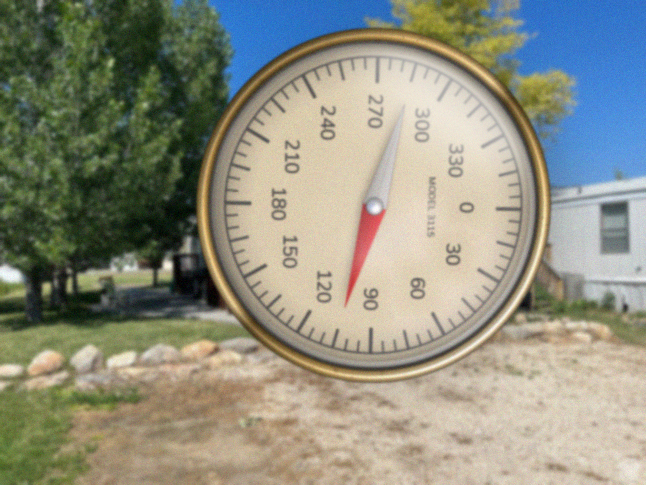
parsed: 105 °
